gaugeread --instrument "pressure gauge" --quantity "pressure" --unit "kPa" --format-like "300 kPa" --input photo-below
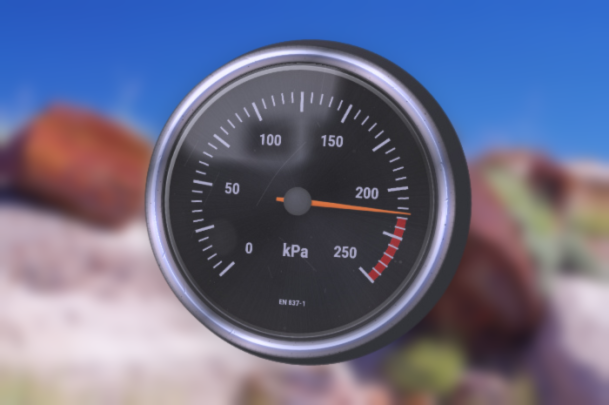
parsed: 212.5 kPa
